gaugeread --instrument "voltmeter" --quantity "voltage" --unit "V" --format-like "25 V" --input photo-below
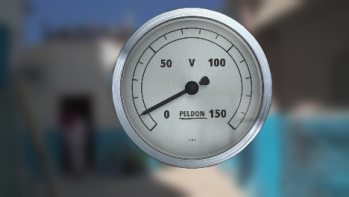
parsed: 10 V
